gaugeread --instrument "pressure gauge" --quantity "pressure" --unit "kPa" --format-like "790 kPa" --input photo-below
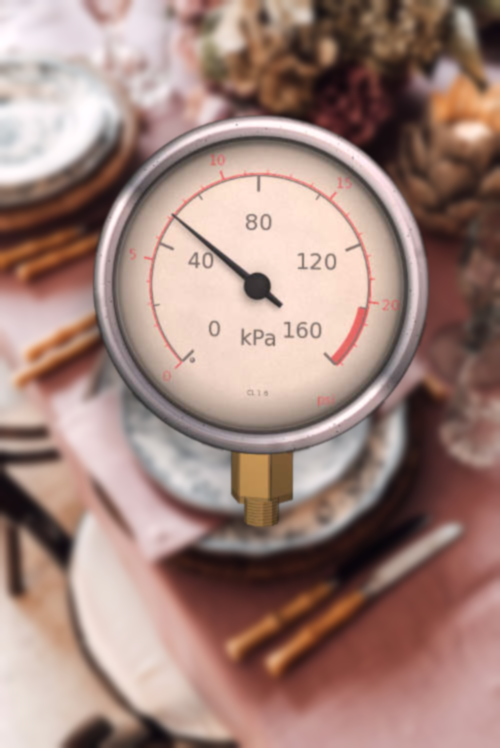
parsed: 50 kPa
